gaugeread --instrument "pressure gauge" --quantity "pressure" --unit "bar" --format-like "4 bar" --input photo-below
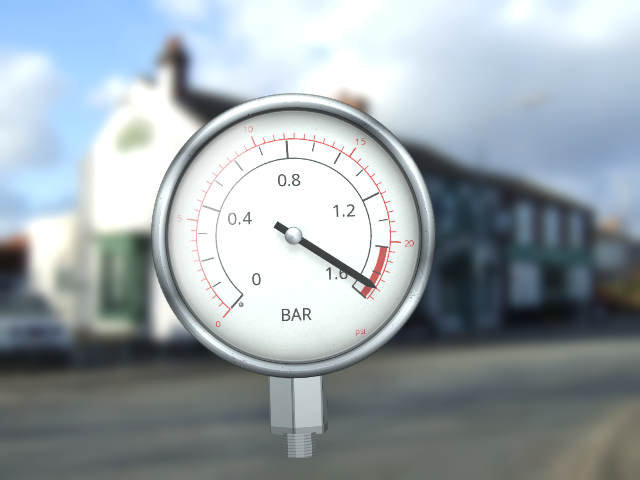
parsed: 1.55 bar
